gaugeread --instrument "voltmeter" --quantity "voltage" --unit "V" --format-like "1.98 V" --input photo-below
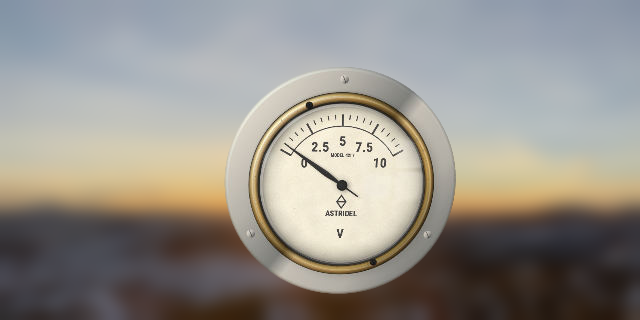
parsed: 0.5 V
